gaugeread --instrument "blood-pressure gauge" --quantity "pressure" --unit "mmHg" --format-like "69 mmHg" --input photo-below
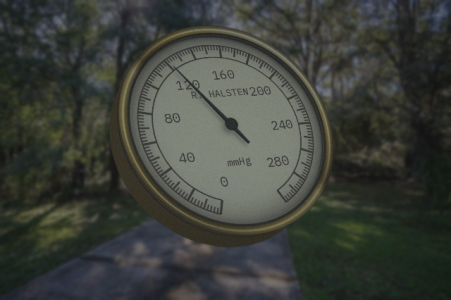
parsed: 120 mmHg
